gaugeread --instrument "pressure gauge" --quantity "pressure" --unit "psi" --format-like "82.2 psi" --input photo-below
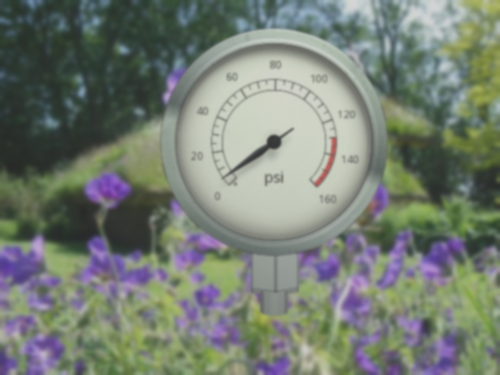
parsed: 5 psi
